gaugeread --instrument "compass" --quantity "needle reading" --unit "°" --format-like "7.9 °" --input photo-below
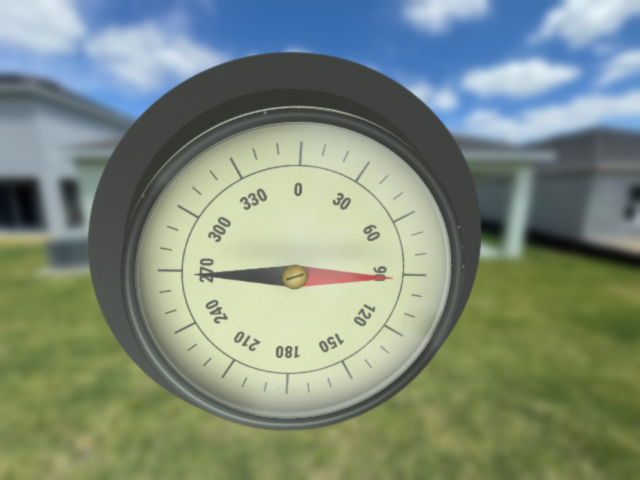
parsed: 90 °
